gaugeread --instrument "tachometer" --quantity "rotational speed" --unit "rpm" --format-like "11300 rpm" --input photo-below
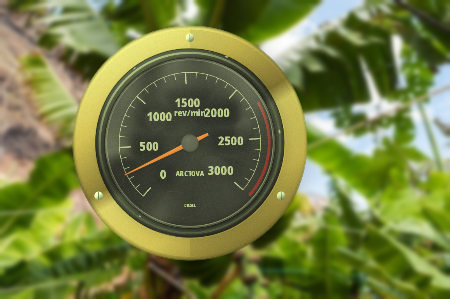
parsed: 250 rpm
